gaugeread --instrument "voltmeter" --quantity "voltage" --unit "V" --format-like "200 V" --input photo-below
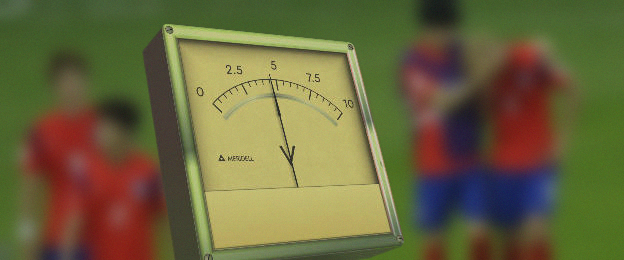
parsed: 4.5 V
